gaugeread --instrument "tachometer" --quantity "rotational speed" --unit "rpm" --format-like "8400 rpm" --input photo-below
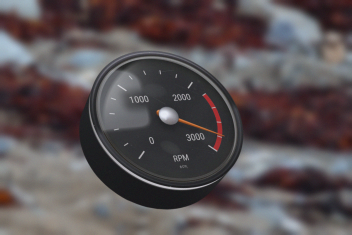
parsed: 2800 rpm
